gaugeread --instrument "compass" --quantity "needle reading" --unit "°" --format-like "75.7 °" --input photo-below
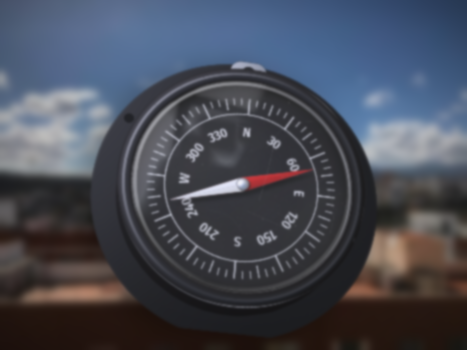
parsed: 70 °
